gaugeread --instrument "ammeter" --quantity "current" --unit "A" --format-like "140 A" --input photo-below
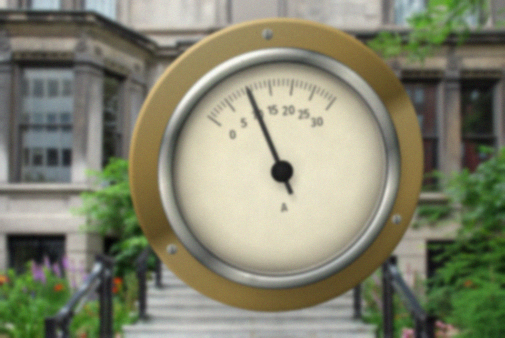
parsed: 10 A
